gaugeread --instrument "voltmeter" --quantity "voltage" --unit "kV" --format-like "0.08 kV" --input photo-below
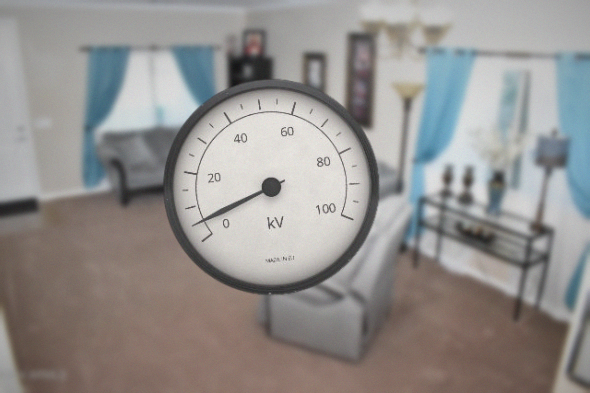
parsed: 5 kV
